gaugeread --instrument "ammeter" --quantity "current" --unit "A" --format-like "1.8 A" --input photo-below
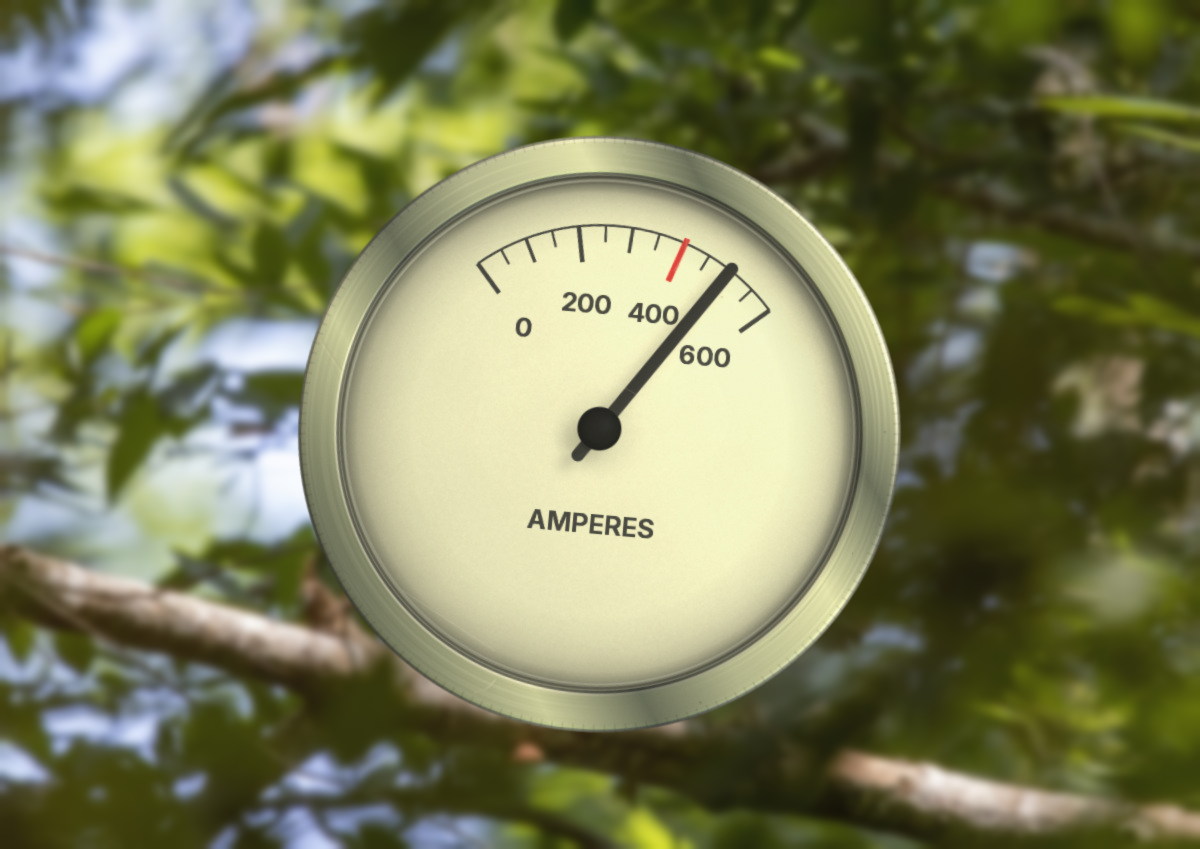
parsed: 500 A
